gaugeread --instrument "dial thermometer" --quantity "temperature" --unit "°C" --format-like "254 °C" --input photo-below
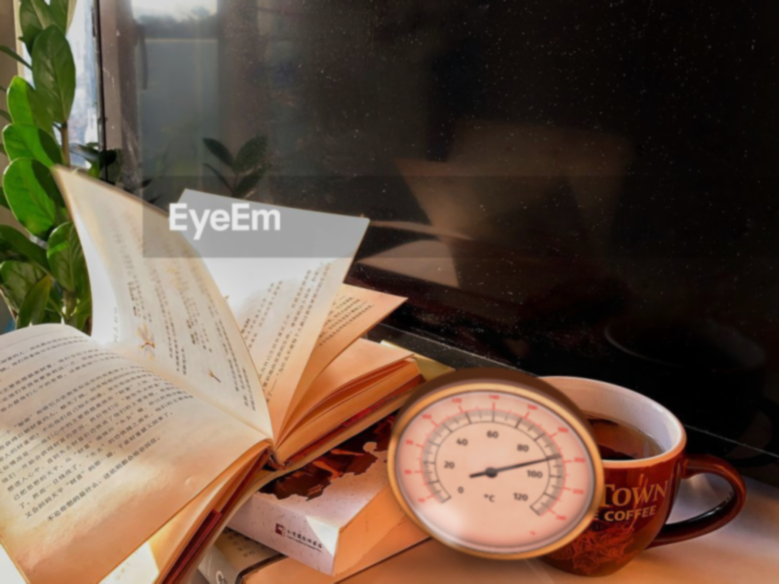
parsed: 90 °C
